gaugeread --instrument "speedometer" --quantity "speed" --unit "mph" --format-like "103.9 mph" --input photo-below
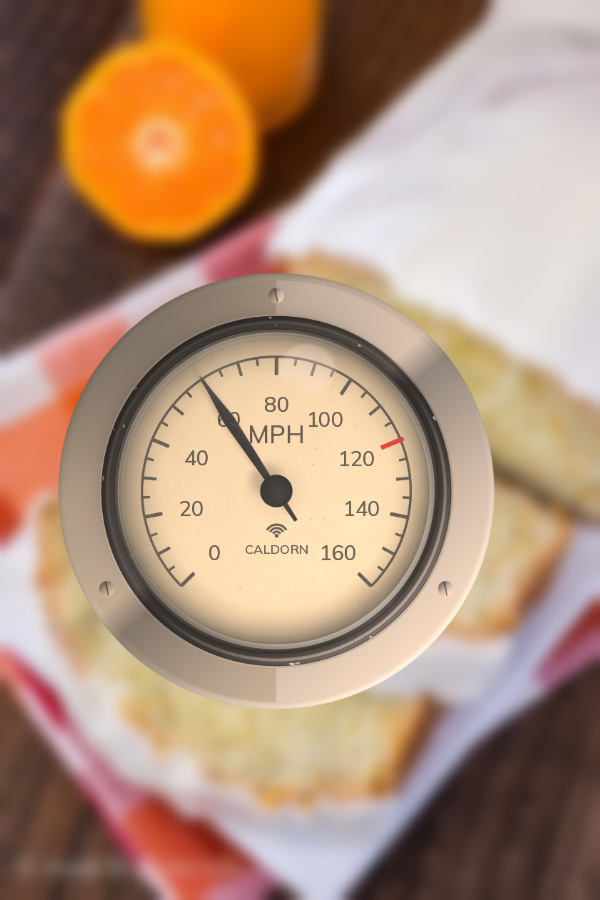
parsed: 60 mph
